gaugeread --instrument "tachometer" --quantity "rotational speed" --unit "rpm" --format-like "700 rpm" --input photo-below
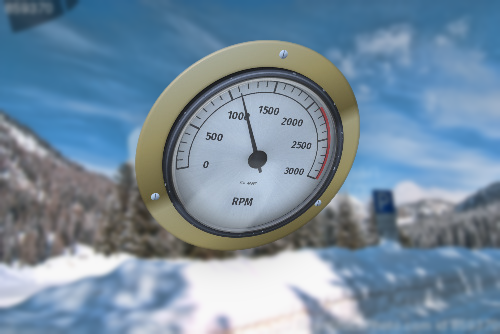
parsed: 1100 rpm
